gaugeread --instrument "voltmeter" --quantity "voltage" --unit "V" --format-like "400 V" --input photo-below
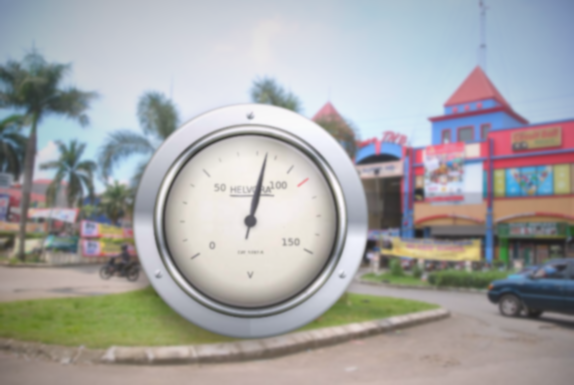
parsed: 85 V
